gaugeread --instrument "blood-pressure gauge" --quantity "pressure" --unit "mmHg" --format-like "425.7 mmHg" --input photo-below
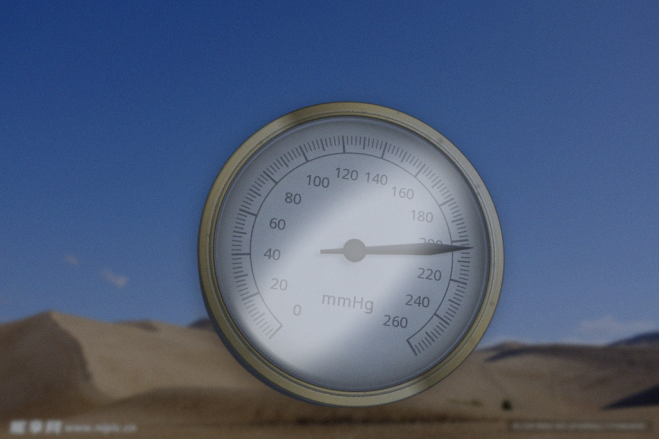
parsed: 204 mmHg
